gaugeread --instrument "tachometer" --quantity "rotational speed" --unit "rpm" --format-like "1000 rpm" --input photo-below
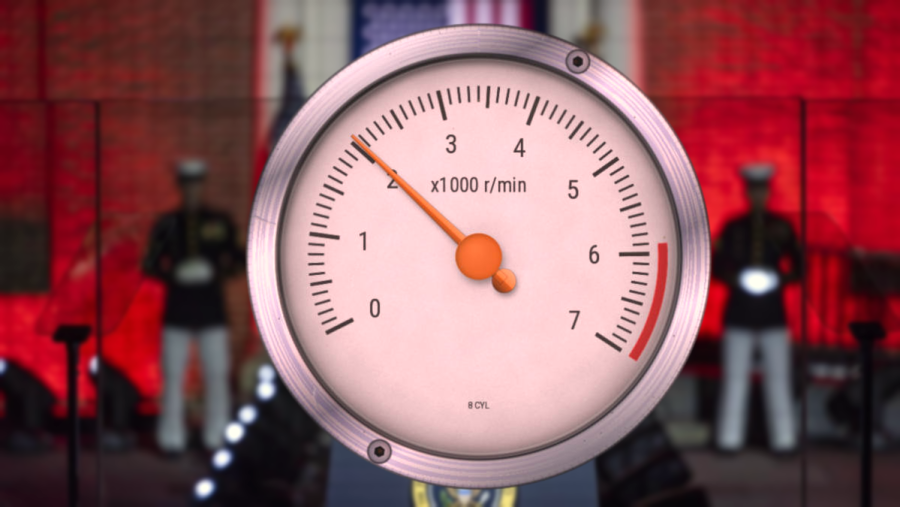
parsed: 2050 rpm
